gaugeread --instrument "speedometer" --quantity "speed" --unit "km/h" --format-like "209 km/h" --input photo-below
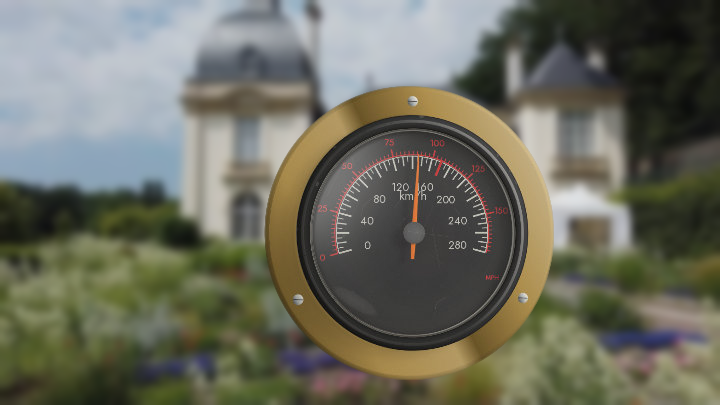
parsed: 145 km/h
